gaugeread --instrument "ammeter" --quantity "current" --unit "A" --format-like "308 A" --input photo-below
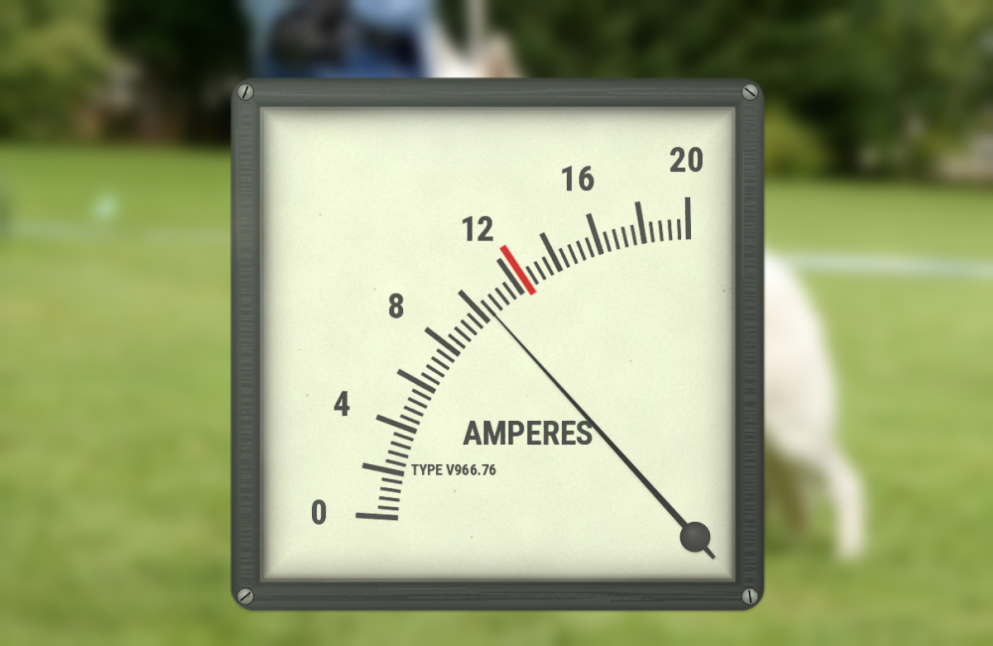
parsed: 10.4 A
